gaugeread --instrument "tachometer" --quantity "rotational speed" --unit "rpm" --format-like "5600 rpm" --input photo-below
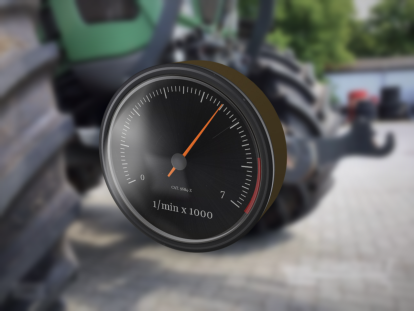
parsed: 4500 rpm
